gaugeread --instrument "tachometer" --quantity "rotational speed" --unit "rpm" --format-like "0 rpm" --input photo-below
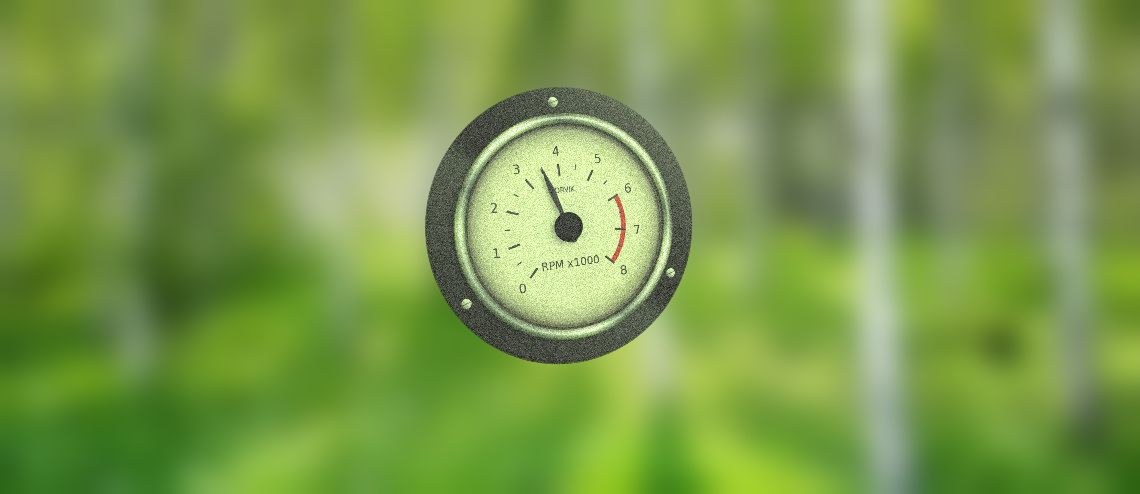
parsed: 3500 rpm
